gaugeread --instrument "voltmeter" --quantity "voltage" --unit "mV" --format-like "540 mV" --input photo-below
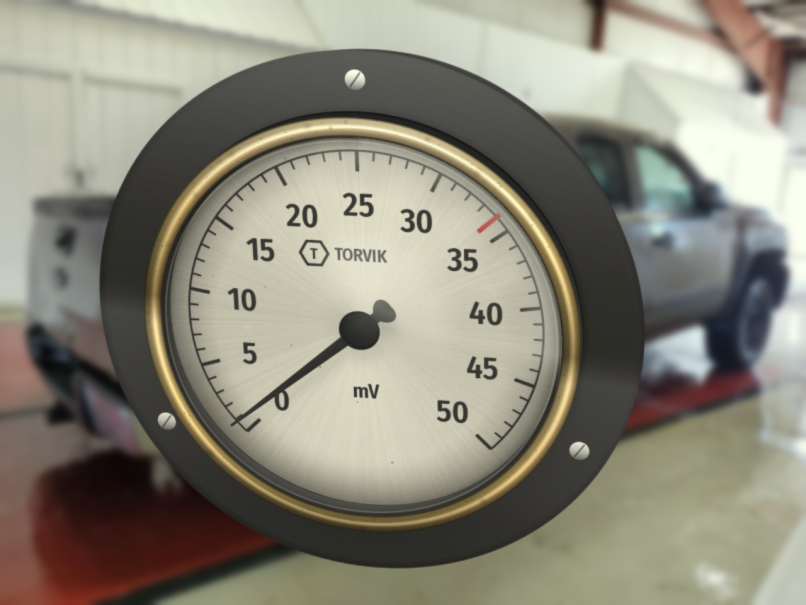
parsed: 1 mV
